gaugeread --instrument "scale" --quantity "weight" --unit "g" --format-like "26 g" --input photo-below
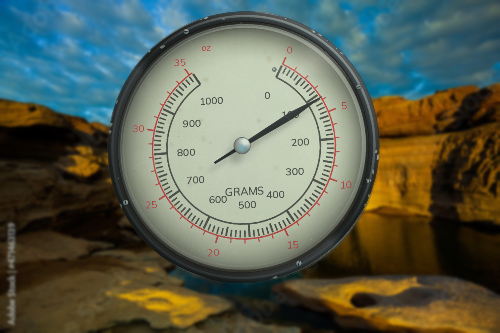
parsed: 110 g
